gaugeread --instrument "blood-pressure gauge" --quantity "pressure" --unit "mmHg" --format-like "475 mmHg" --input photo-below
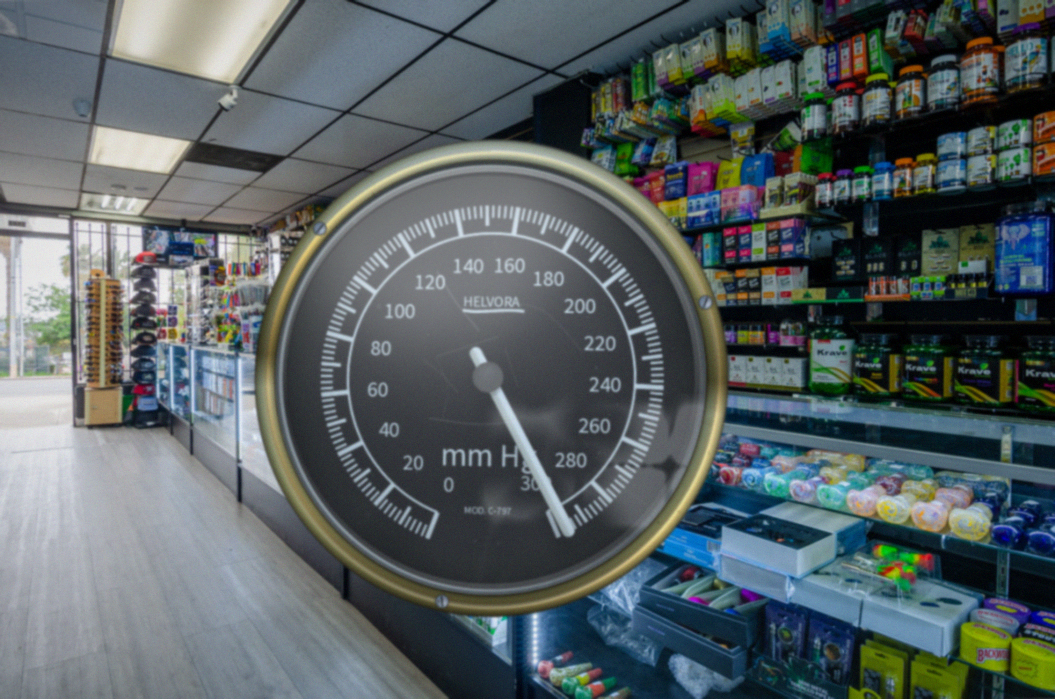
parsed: 296 mmHg
